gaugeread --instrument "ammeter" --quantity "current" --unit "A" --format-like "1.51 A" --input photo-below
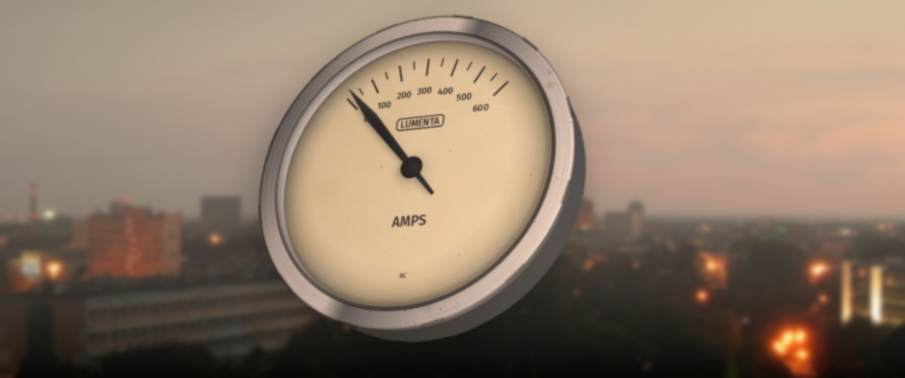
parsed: 25 A
